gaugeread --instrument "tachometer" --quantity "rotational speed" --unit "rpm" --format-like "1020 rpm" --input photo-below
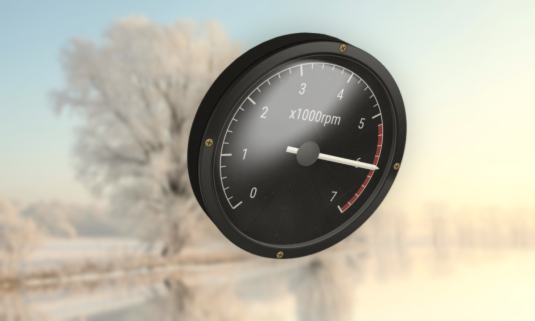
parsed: 6000 rpm
